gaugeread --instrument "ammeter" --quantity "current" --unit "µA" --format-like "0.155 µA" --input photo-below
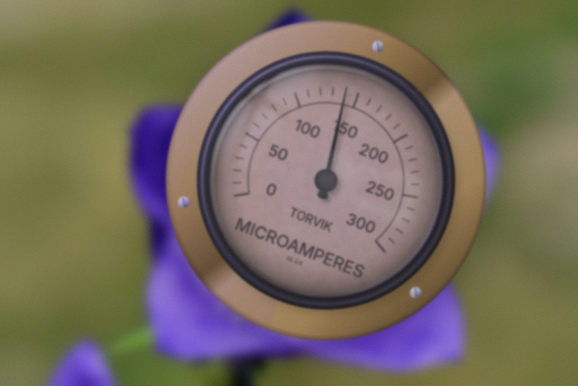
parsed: 140 µA
